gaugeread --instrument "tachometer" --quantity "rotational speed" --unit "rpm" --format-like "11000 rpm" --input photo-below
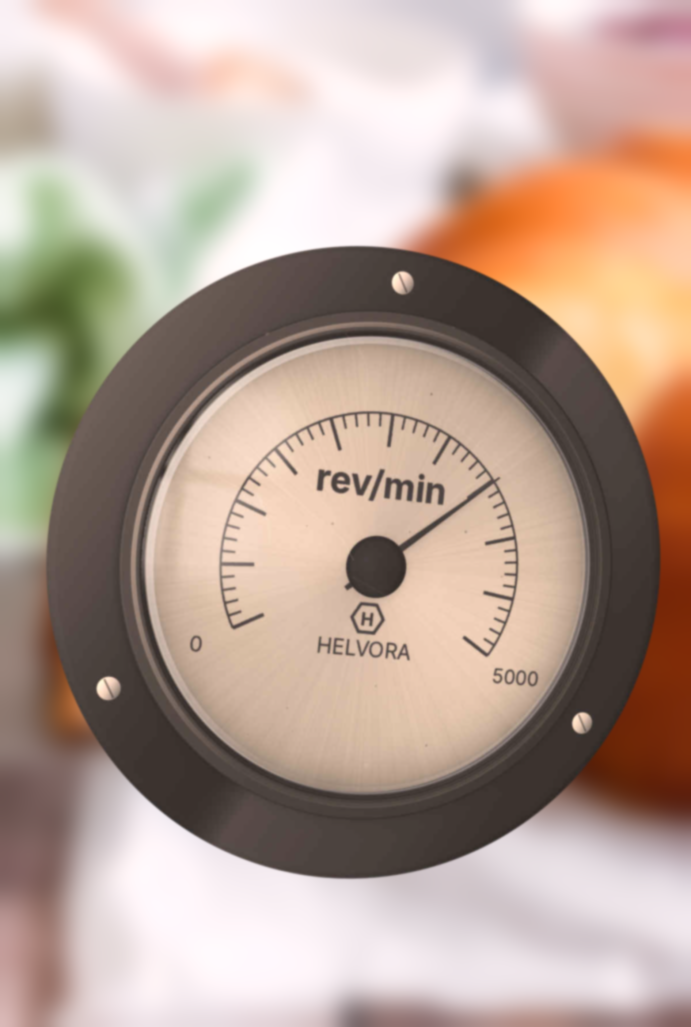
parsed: 3500 rpm
